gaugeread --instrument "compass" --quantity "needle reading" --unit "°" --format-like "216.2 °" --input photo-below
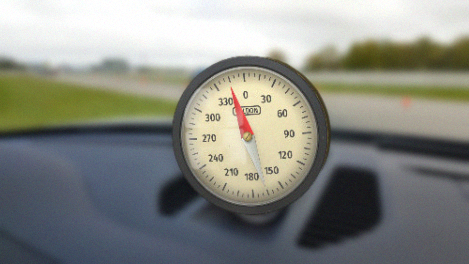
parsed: 345 °
